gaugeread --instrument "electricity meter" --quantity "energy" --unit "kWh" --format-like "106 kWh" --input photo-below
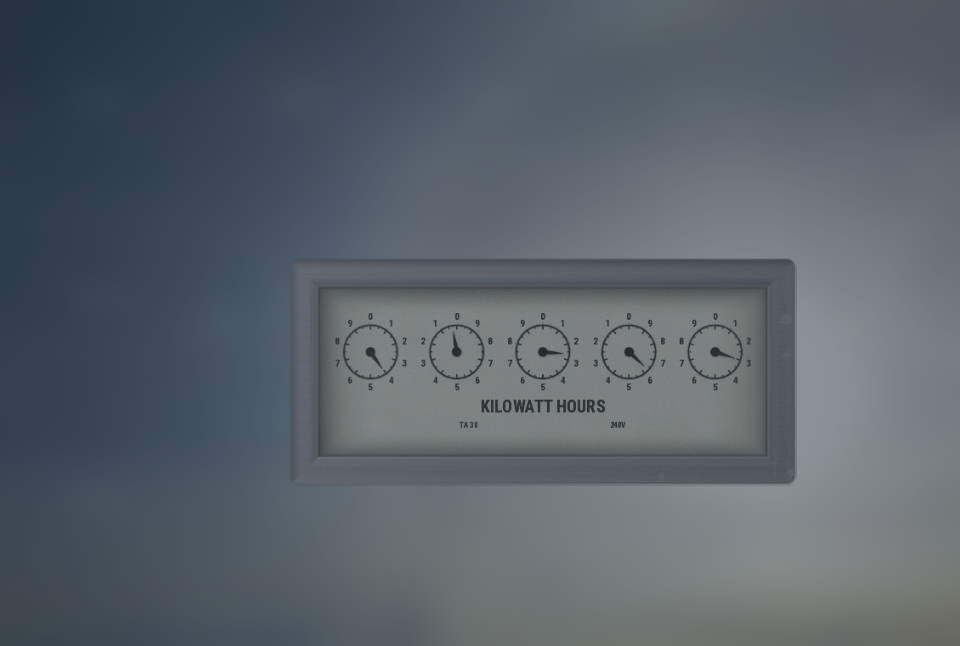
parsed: 40263 kWh
